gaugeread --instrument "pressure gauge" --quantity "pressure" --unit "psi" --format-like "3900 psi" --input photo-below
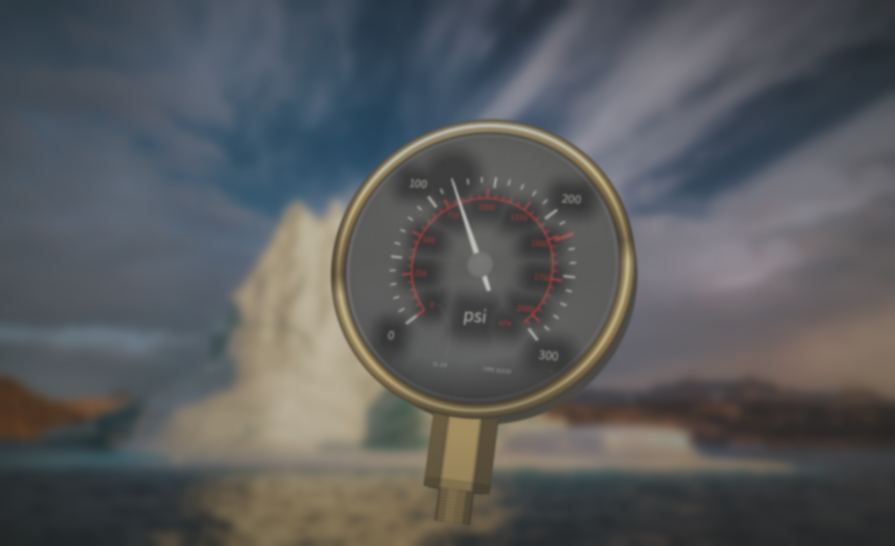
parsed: 120 psi
